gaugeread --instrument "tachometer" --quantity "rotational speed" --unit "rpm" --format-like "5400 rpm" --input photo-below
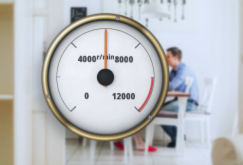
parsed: 6000 rpm
